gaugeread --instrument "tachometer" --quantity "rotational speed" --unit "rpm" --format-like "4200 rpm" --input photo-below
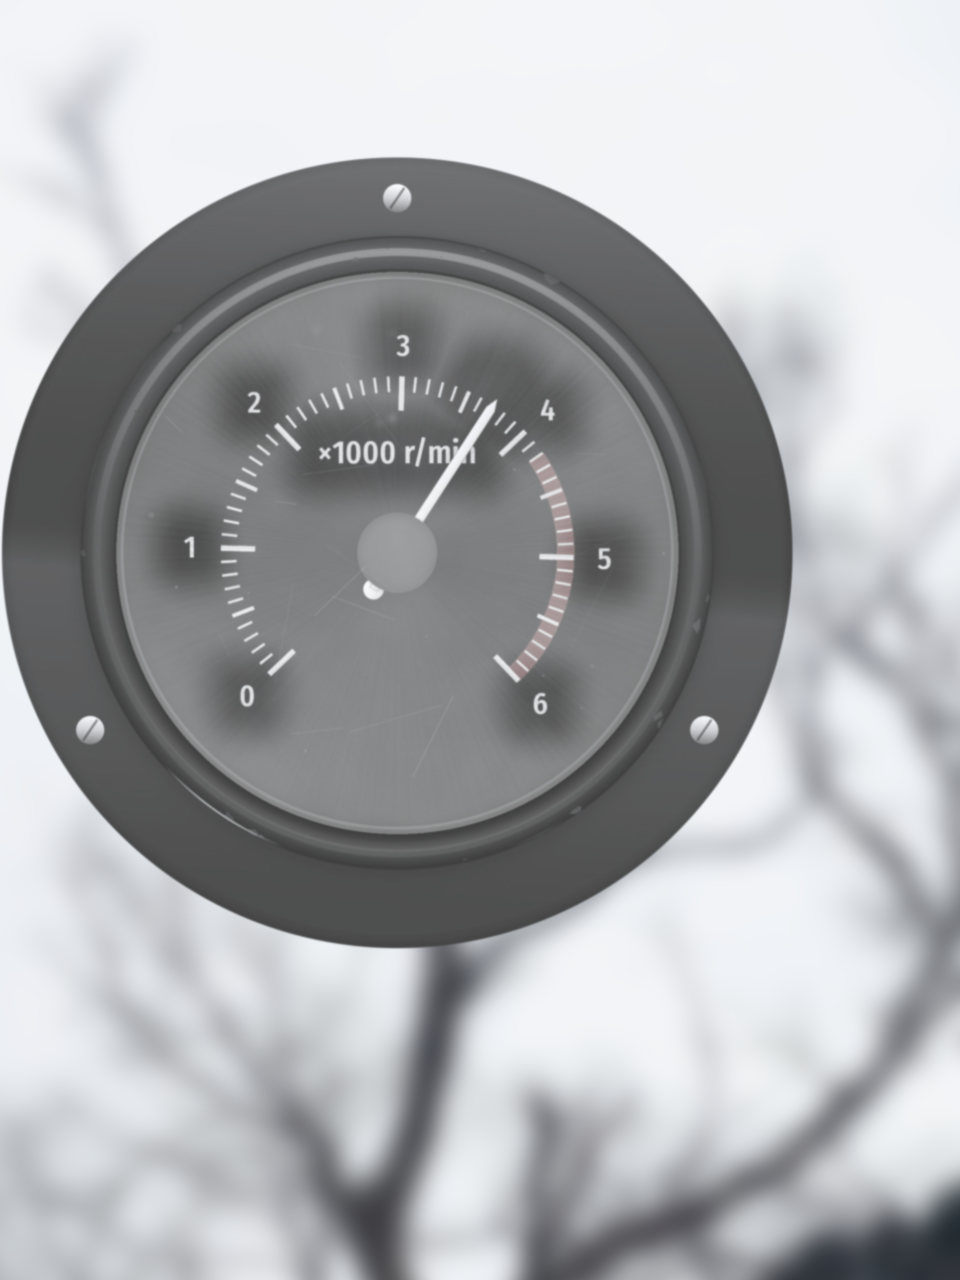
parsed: 3700 rpm
